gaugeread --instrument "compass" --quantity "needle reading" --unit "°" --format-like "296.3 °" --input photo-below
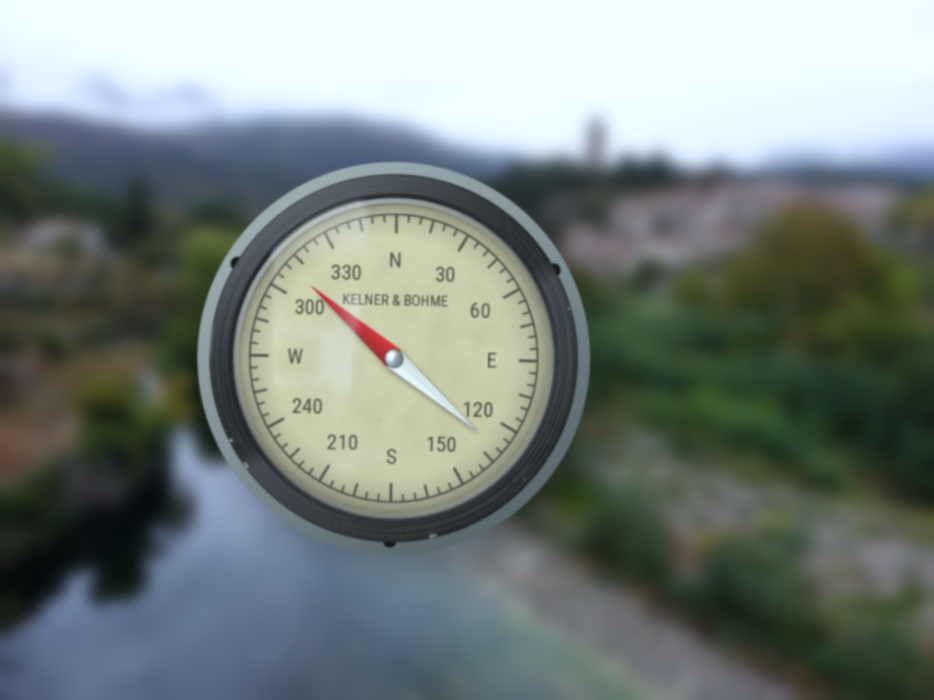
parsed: 310 °
